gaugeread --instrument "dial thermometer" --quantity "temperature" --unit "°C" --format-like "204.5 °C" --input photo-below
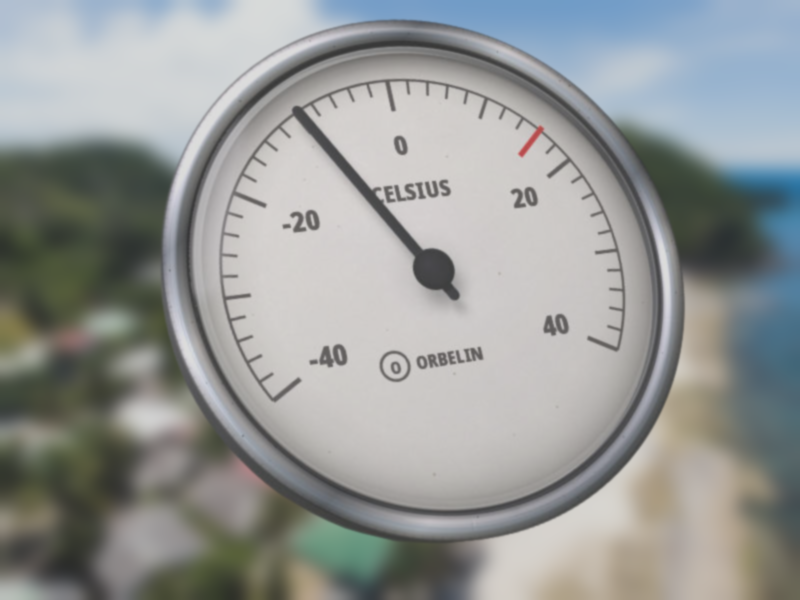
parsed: -10 °C
